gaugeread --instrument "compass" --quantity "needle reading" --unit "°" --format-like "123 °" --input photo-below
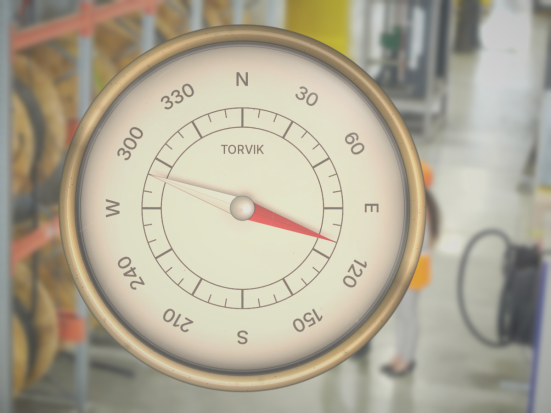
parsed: 110 °
